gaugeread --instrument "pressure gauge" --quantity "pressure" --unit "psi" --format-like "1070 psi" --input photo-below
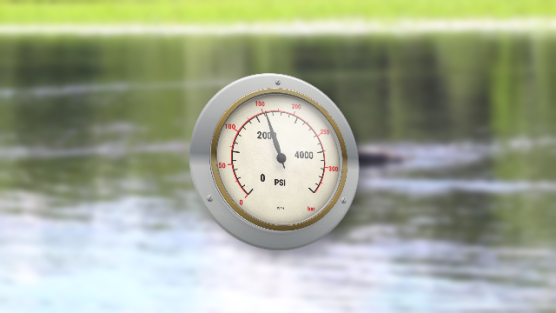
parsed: 2200 psi
